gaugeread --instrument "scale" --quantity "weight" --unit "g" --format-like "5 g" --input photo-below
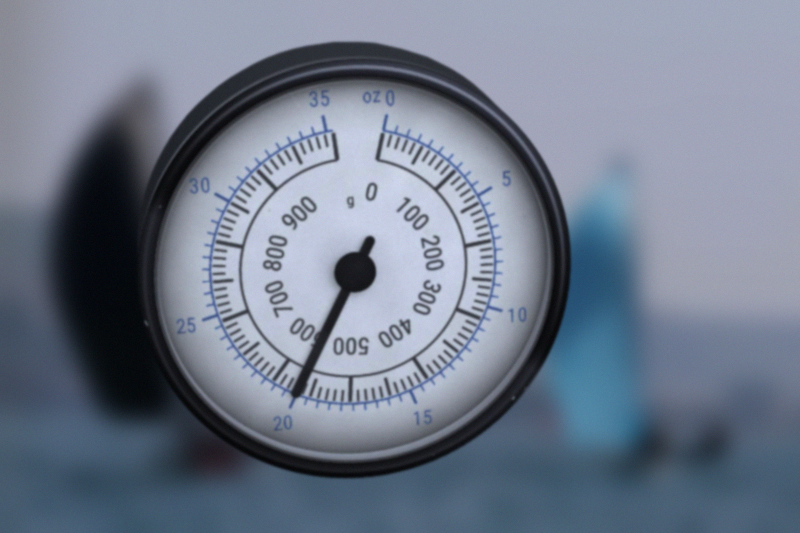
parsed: 570 g
